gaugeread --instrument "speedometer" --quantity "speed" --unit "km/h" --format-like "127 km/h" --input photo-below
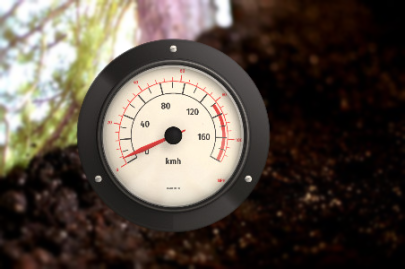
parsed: 5 km/h
